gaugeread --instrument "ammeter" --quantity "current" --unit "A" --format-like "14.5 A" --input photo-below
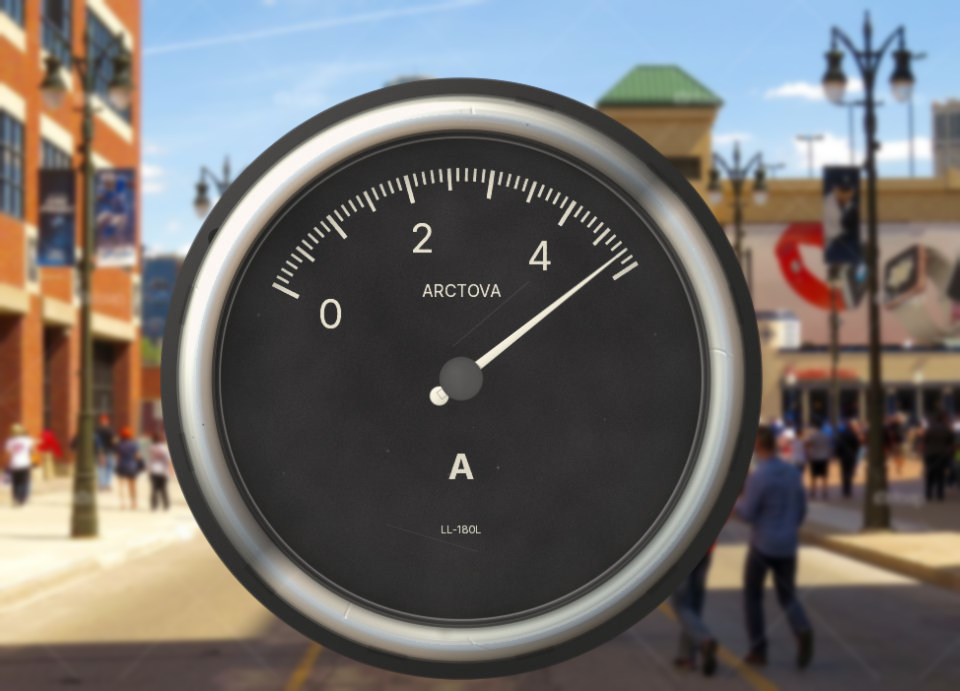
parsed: 4.8 A
